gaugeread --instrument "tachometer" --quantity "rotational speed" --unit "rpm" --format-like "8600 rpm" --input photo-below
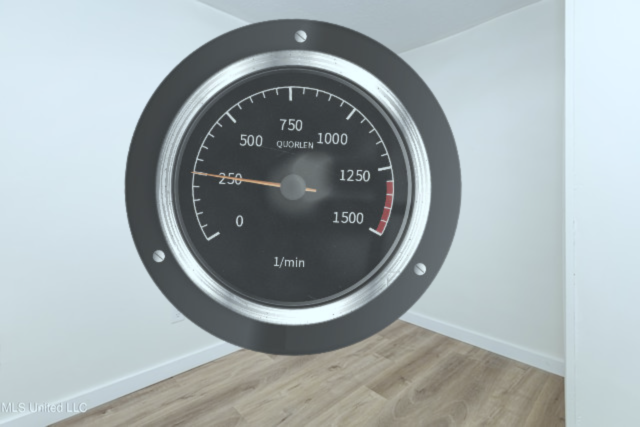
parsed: 250 rpm
